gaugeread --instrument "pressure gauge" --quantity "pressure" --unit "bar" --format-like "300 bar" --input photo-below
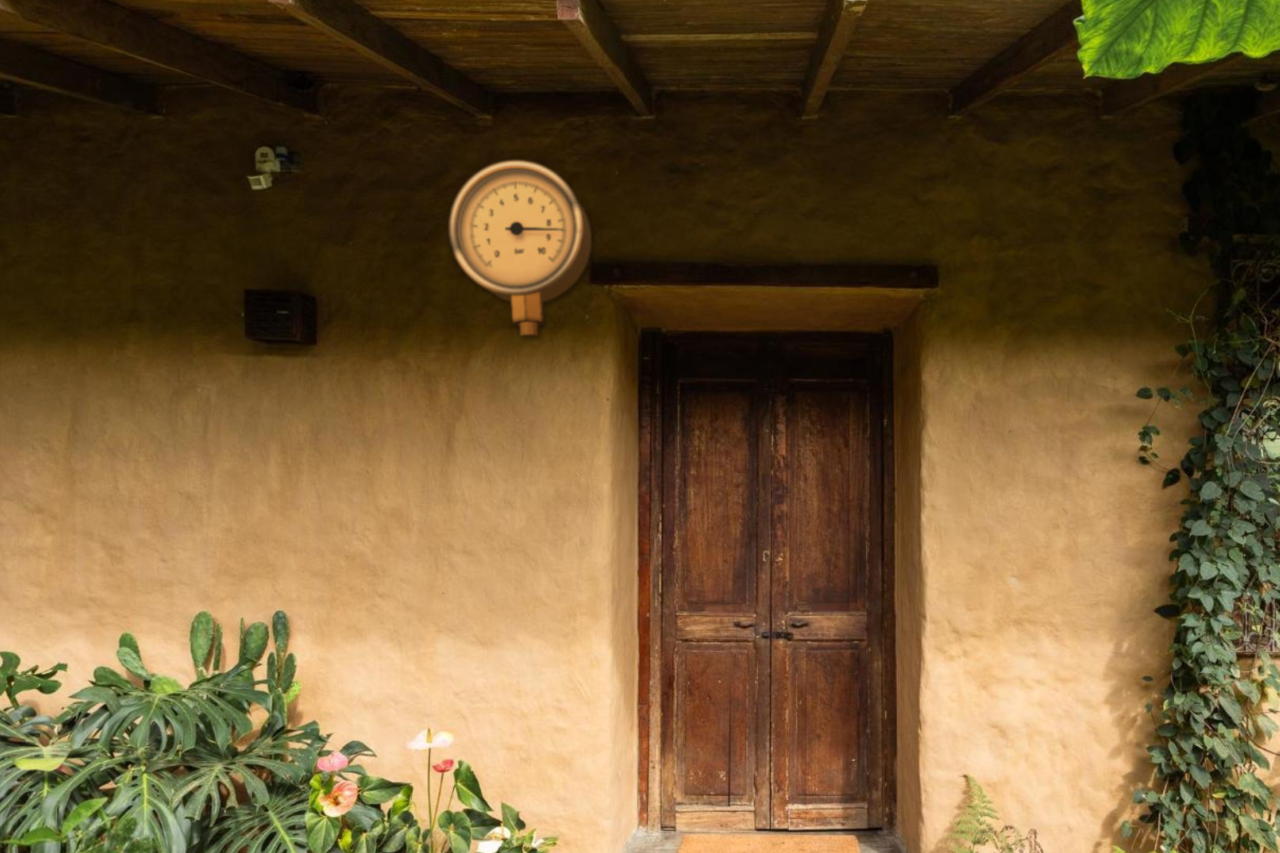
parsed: 8.5 bar
